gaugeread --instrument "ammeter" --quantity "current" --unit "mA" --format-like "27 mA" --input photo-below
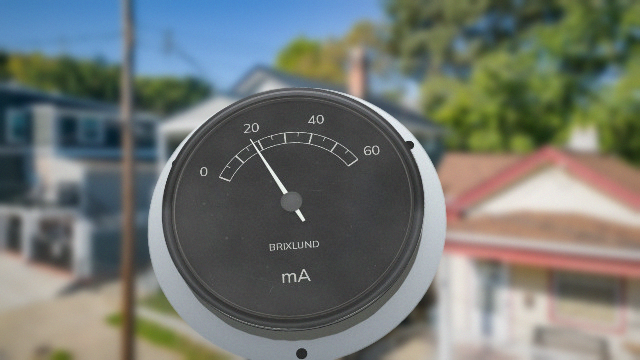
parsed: 17.5 mA
